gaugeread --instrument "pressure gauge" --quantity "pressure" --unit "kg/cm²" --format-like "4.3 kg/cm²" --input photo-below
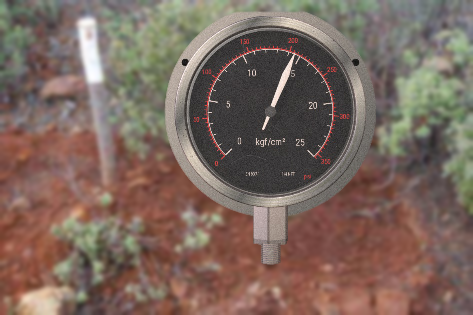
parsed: 14.5 kg/cm²
